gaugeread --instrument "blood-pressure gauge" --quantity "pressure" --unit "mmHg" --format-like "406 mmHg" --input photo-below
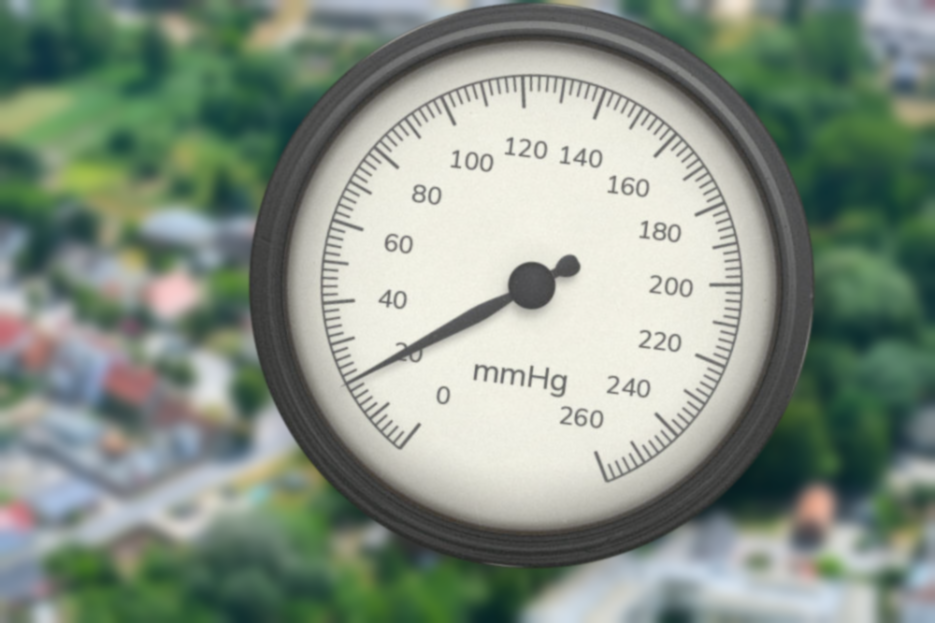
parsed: 20 mmHg
